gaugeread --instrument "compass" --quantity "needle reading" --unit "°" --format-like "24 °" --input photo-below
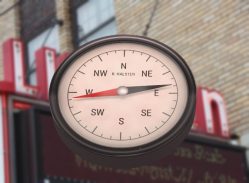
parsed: 260 °
